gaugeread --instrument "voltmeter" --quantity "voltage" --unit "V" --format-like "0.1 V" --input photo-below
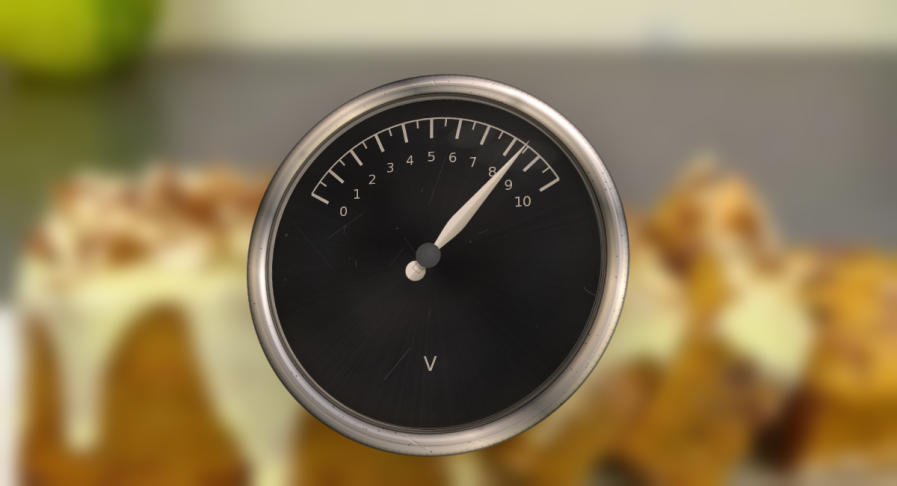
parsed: 8.5 V
